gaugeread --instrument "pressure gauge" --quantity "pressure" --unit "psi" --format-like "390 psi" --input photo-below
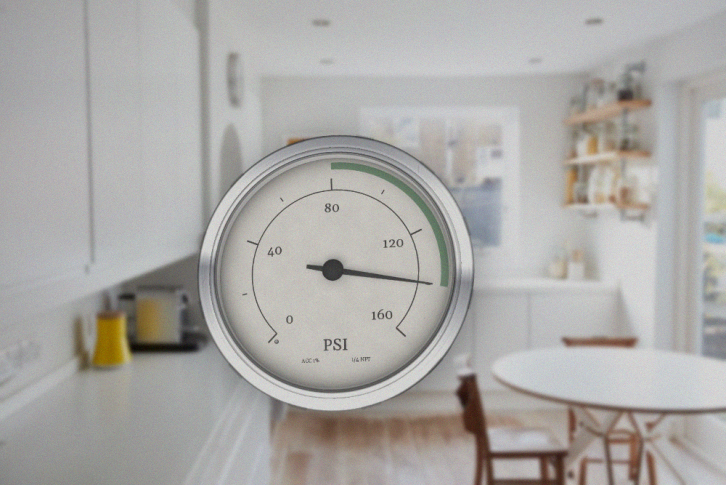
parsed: 140 psi
